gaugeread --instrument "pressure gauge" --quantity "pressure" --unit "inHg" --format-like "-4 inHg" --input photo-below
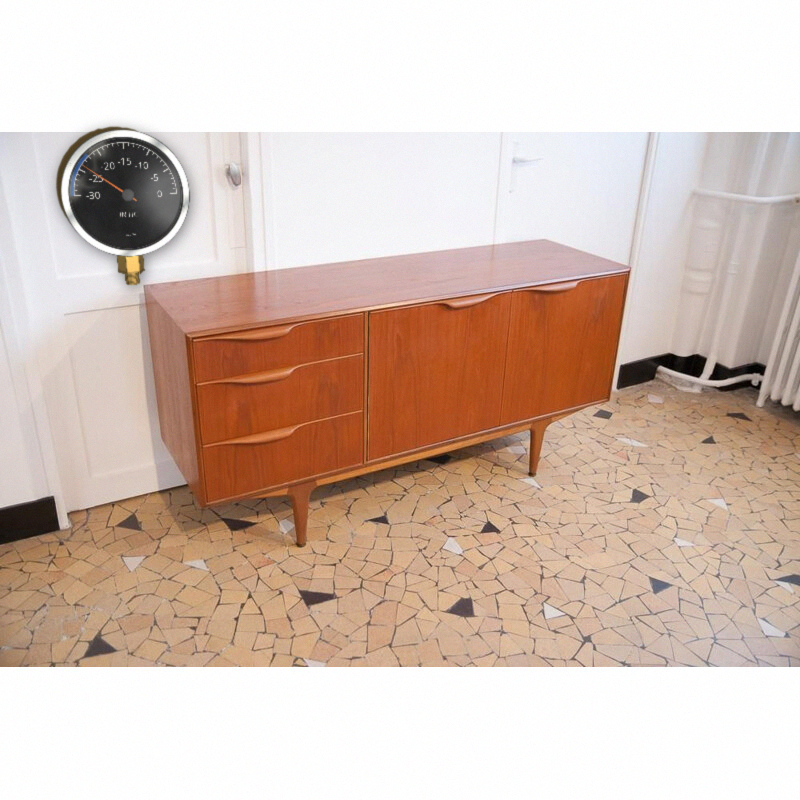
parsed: -24 inHg
